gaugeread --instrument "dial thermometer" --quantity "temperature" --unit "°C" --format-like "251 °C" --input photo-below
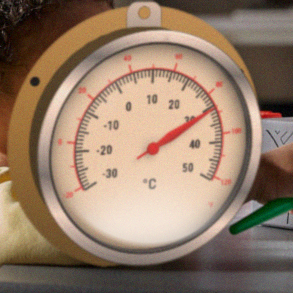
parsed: 30 °C
